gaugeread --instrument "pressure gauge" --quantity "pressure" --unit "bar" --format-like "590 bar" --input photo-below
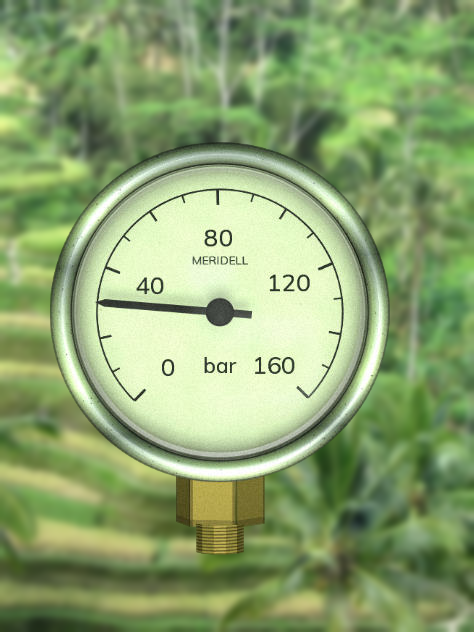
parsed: 30 bar
